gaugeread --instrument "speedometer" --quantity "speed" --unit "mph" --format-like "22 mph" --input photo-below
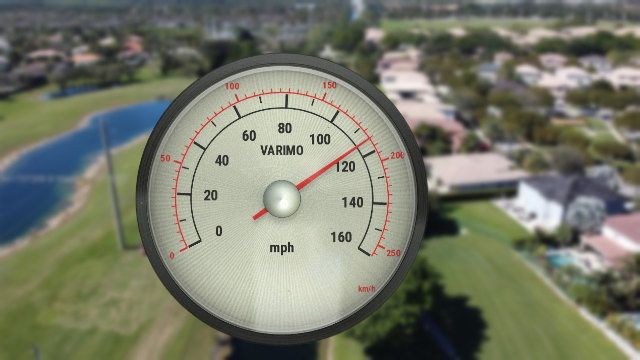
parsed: 115 mph
